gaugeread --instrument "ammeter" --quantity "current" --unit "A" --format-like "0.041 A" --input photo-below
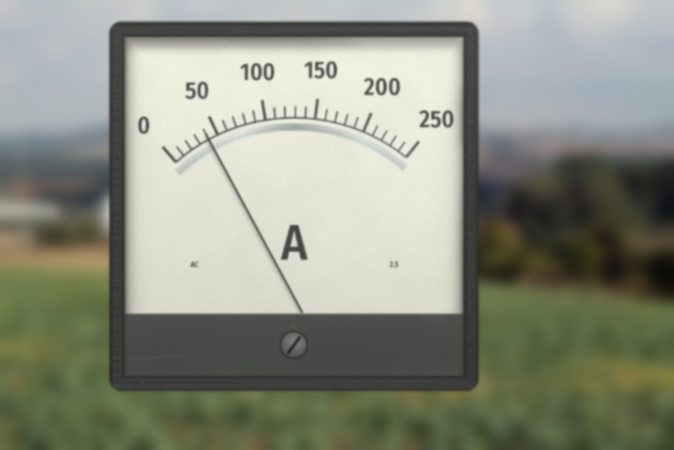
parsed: 40 A
